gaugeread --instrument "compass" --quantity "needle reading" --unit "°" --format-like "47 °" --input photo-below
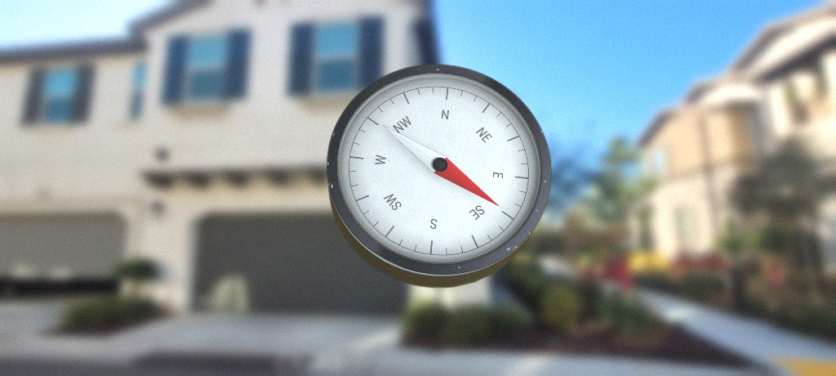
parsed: 120 °
